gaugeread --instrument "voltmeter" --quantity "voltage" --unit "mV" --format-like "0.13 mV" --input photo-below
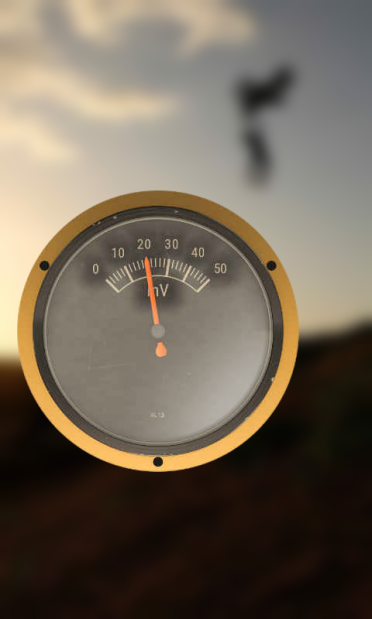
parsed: 20 mV
